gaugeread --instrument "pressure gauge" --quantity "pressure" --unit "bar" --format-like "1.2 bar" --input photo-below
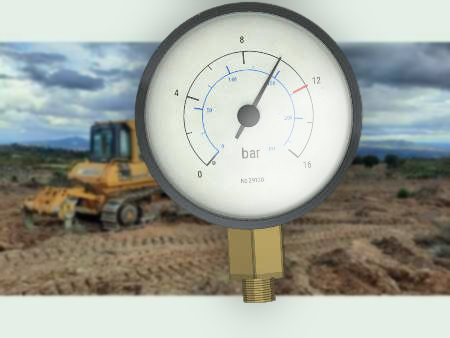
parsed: 10 bar
